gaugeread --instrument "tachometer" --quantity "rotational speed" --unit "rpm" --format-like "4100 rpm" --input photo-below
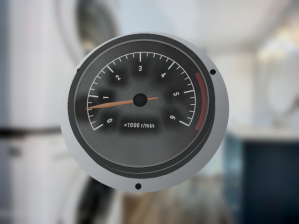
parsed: 600 rpm
